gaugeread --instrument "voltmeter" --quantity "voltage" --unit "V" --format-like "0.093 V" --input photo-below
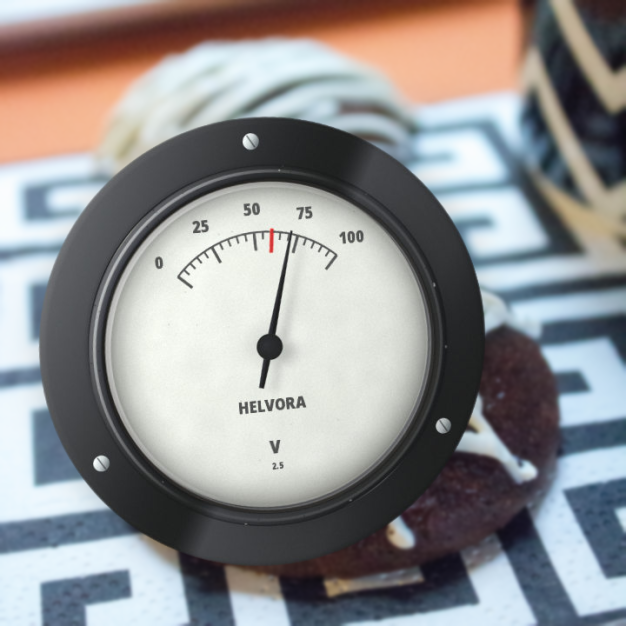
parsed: 70 V
